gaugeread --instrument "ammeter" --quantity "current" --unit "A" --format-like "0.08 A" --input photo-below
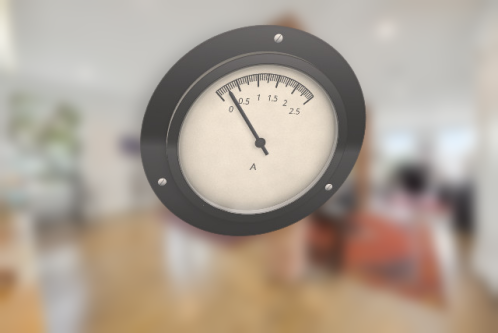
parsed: 0.25 A
